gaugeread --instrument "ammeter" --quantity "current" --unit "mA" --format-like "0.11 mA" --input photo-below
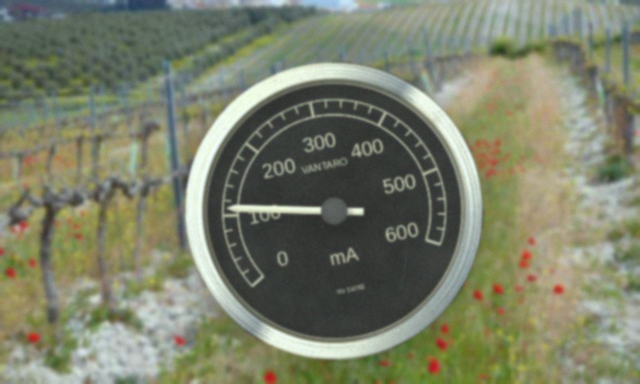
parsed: 110 mA
